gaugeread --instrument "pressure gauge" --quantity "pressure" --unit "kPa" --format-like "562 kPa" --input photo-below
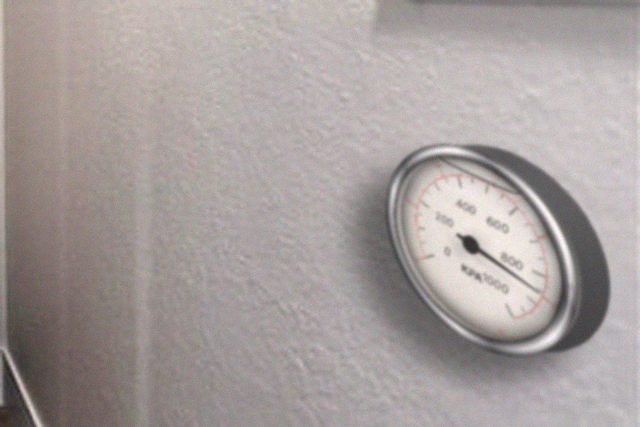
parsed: 850 kPa
